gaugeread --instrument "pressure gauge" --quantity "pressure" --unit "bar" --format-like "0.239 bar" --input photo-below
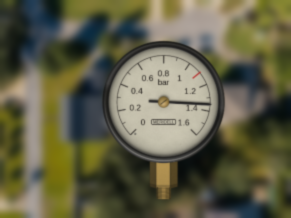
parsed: 1.35 bar
